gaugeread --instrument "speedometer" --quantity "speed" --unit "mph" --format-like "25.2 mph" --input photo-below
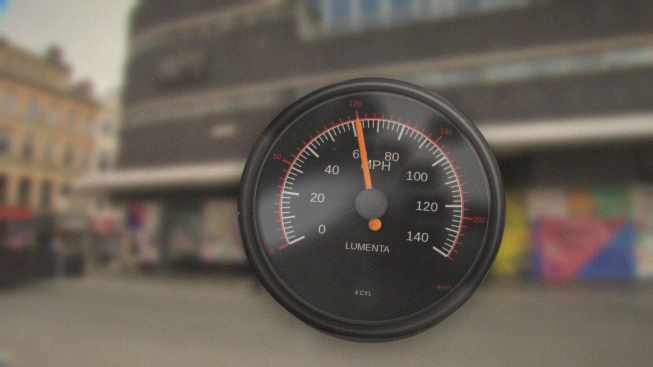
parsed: 62 mph
